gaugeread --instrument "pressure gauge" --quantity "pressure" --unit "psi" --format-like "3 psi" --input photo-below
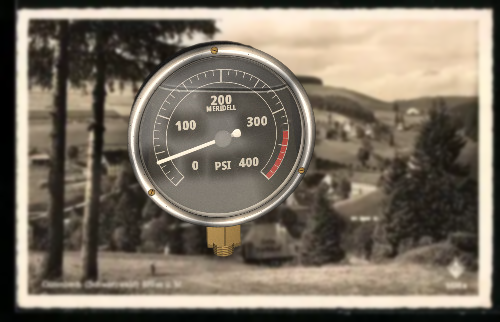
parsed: 40 psi
